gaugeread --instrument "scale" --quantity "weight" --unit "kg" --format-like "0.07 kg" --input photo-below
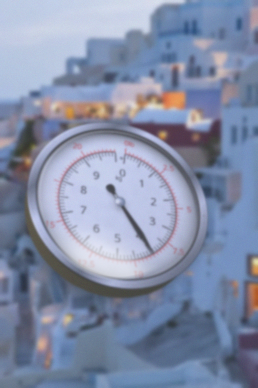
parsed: 4 kg
